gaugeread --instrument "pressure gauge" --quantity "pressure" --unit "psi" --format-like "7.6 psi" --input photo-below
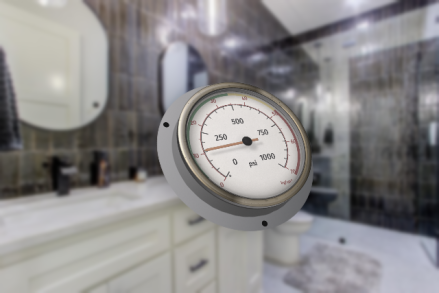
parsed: 150 psi
